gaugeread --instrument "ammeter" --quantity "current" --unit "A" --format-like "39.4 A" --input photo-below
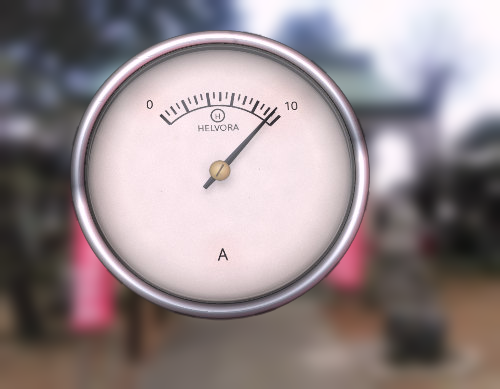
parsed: 9.5 A
